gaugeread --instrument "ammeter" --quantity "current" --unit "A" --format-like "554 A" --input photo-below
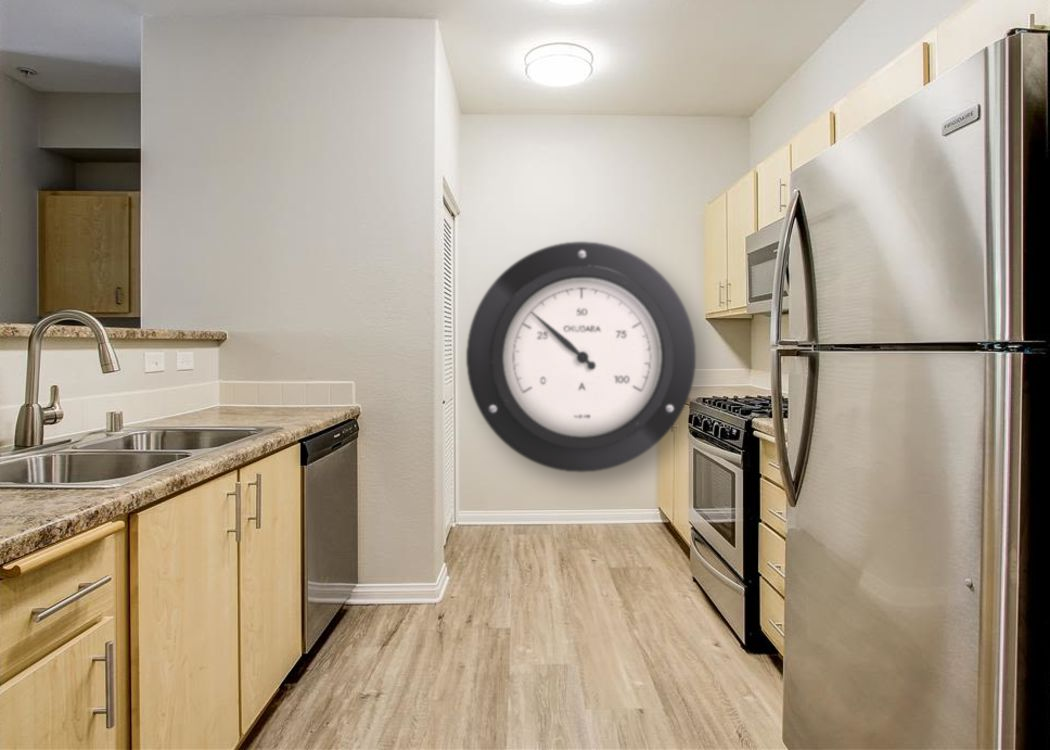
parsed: 30 A
